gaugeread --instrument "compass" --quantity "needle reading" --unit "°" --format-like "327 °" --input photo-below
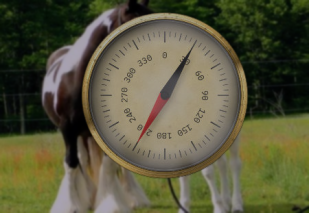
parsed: 210 °
